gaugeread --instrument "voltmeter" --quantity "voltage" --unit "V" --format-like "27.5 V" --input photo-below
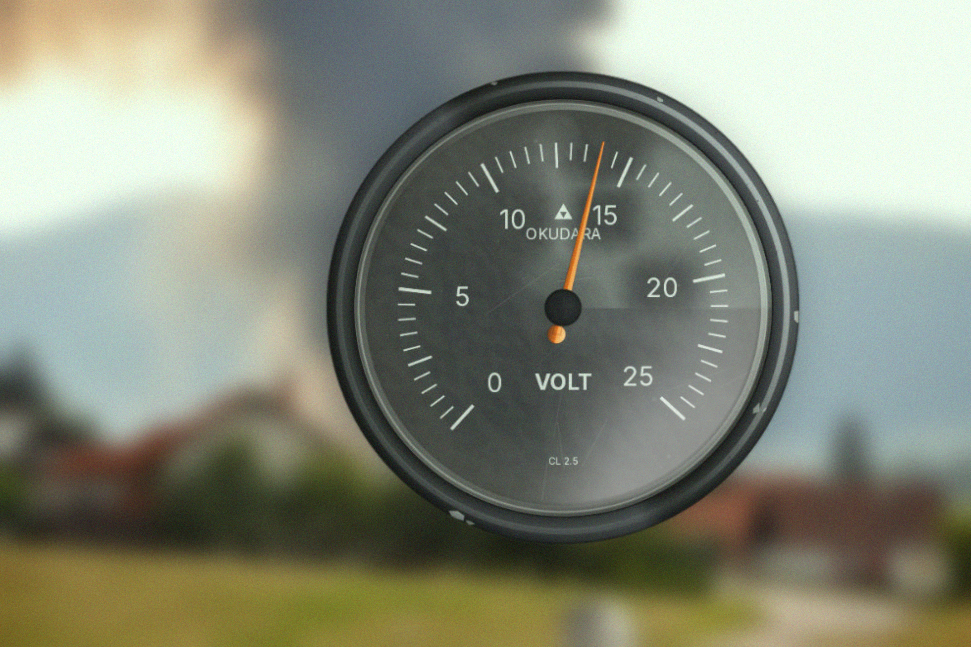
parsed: 14 V
